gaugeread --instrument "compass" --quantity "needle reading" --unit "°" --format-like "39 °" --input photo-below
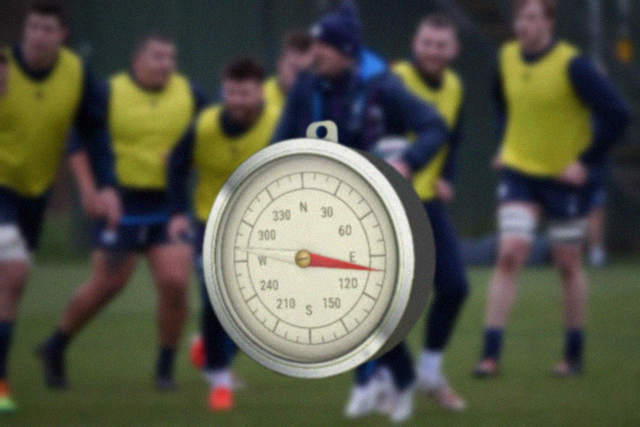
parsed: 100 °
